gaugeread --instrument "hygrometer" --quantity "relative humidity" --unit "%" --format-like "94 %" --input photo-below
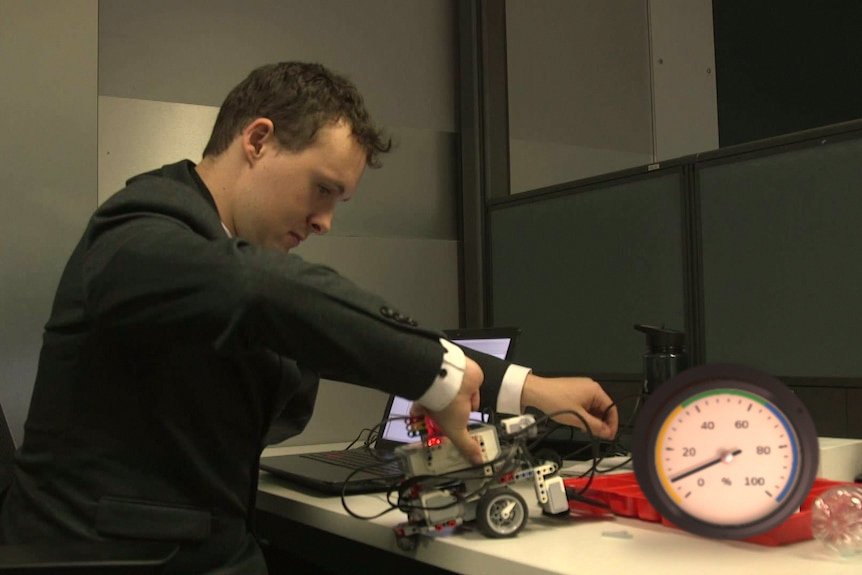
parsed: 8 %
